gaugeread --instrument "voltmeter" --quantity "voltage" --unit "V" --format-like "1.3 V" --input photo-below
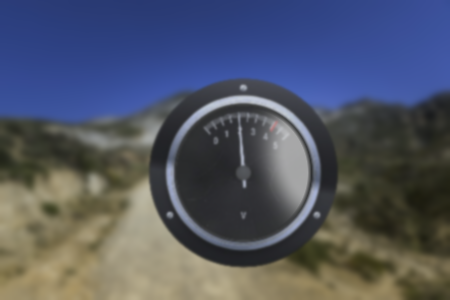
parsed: 2 V
